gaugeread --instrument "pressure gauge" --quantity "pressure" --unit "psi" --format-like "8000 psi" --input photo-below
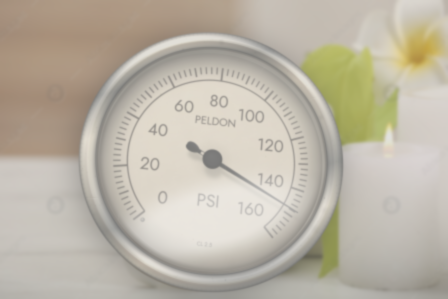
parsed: 148 psi
